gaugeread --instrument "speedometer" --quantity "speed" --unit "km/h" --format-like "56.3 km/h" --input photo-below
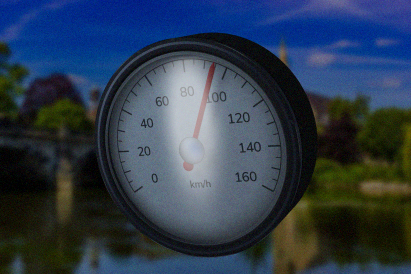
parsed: 95 km/h
